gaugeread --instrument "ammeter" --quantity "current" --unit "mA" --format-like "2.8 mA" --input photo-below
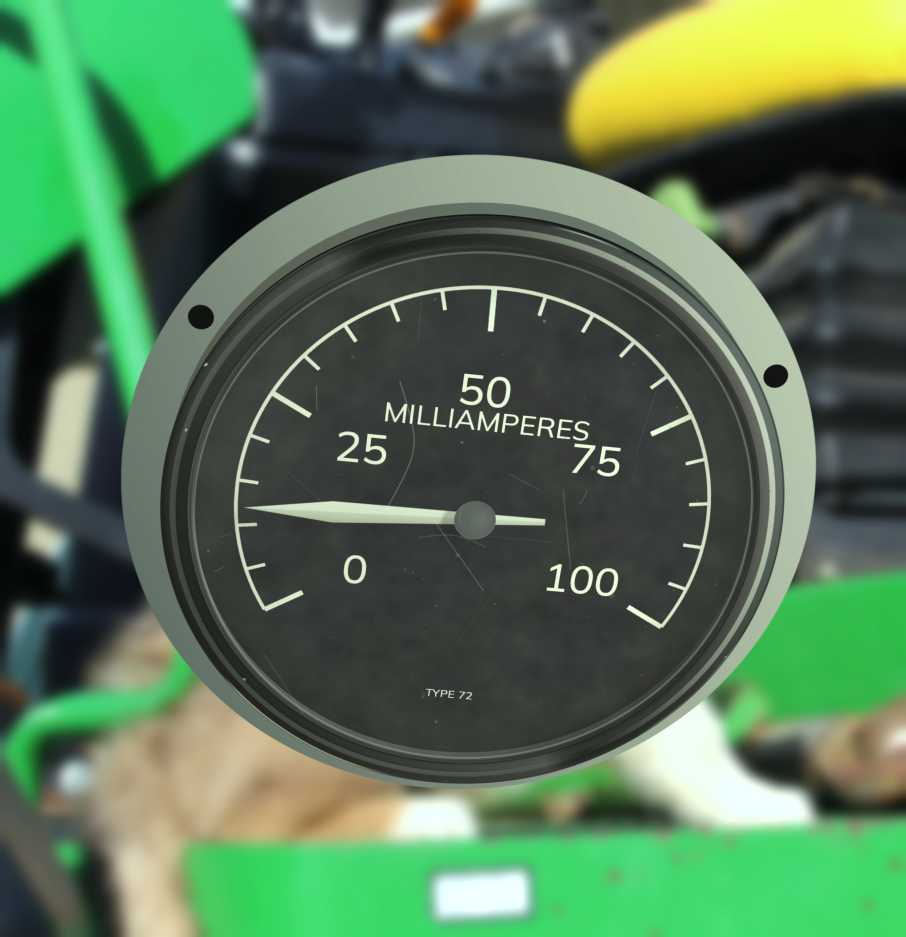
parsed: 12.5 mA
